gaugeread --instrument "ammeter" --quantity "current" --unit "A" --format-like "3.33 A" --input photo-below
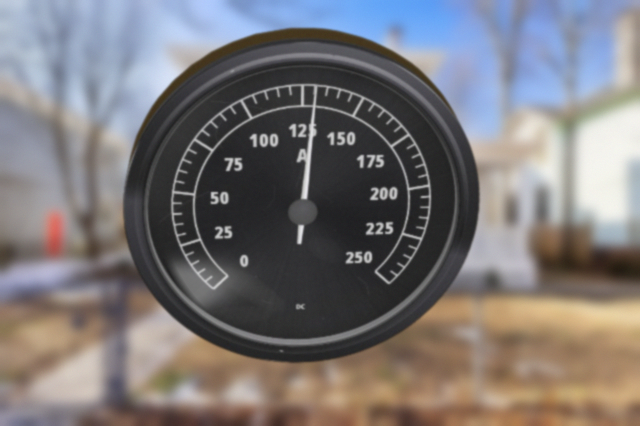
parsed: 130 A
